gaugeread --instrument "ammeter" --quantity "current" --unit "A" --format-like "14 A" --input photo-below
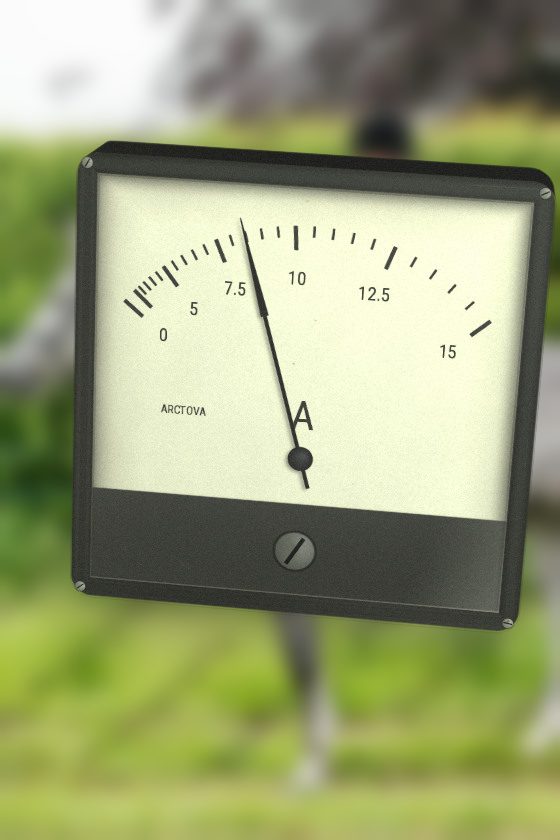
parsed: 8.5 A
